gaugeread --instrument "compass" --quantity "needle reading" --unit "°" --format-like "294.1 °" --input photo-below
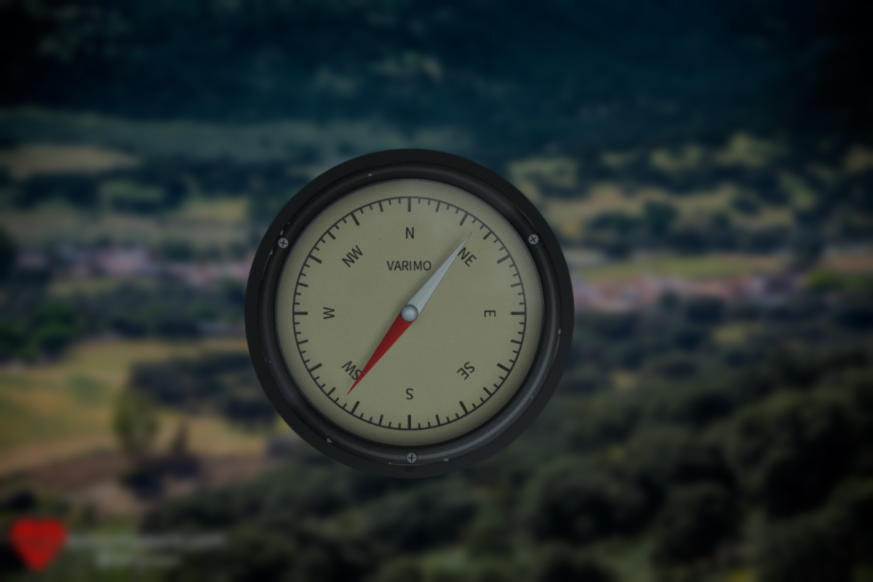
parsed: 217.5 °
